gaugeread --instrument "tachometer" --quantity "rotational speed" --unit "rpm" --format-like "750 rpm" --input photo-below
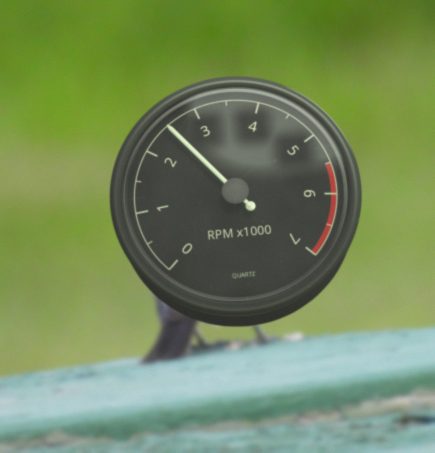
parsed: 2500 rpm
